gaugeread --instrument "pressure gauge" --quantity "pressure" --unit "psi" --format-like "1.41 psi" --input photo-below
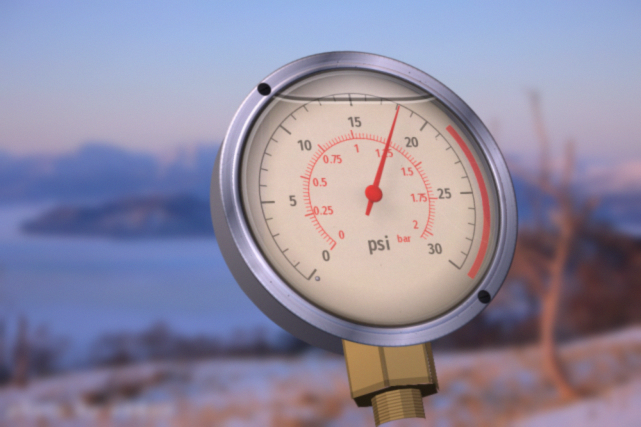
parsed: 18 psi
